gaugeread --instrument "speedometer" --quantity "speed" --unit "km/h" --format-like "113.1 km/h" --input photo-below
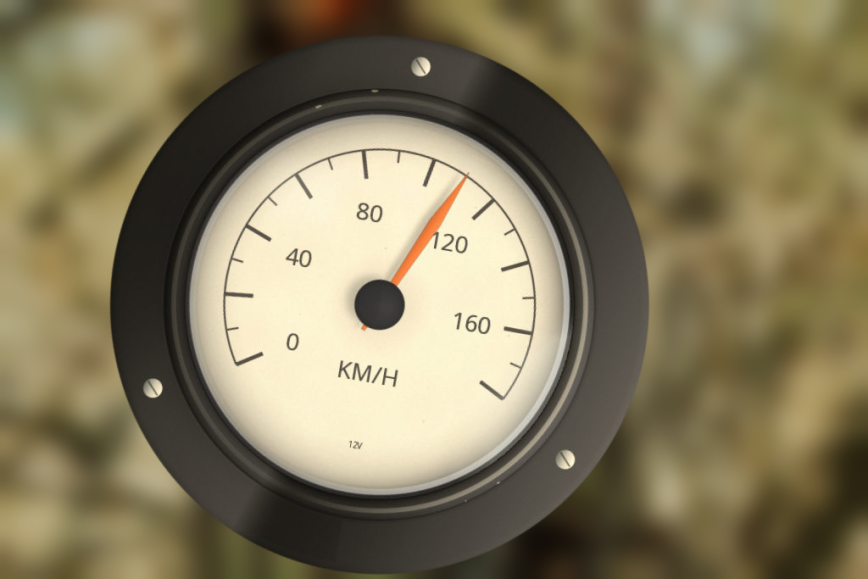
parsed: 110 km/h
